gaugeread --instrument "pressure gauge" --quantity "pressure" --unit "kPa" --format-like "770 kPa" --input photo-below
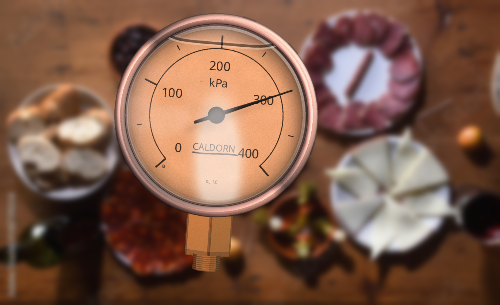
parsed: 300 kPa
